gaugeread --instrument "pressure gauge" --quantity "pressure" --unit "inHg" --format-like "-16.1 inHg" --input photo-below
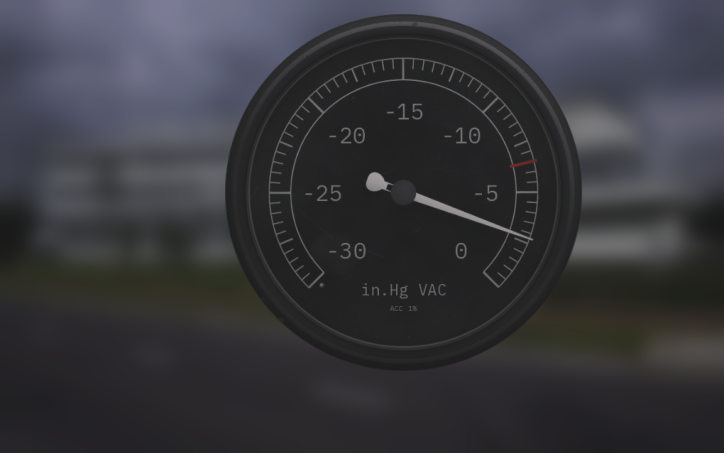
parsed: -2.75 inHg
